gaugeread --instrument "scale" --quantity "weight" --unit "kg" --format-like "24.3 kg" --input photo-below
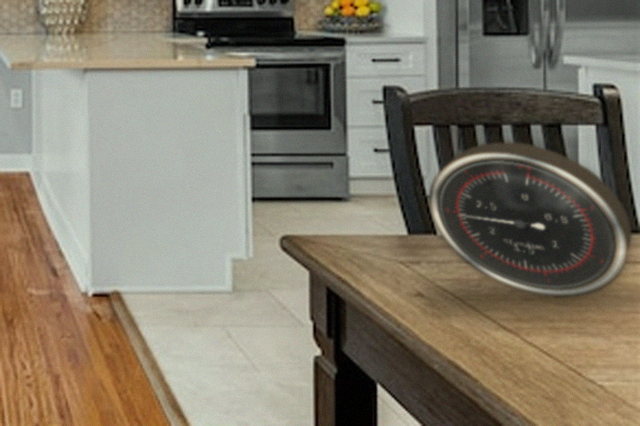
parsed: 2.25 kg
